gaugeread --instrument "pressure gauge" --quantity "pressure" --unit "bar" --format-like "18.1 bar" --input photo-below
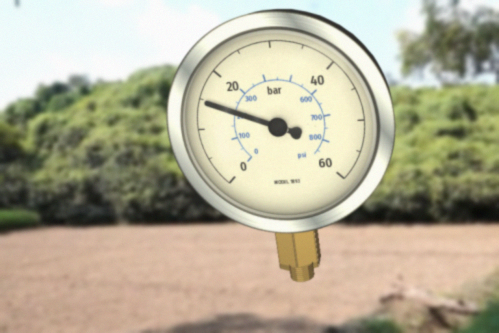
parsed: 15 bar
